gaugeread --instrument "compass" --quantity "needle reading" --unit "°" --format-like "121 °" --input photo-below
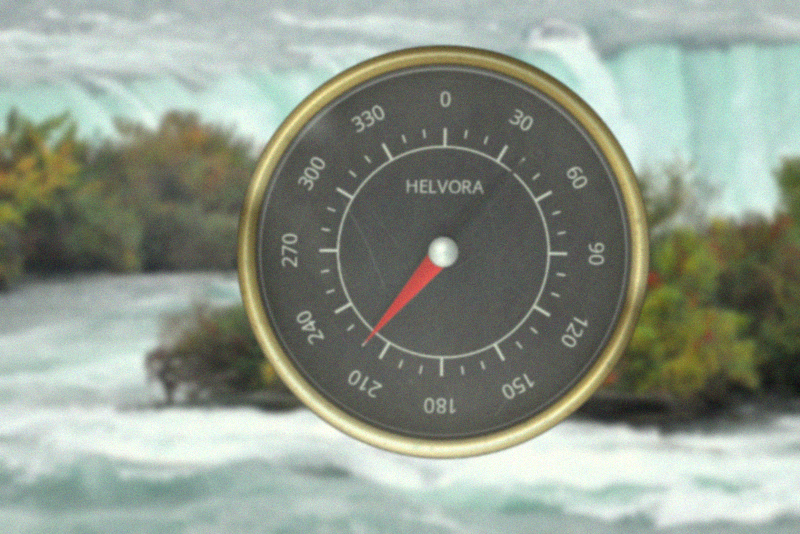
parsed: 220 °
